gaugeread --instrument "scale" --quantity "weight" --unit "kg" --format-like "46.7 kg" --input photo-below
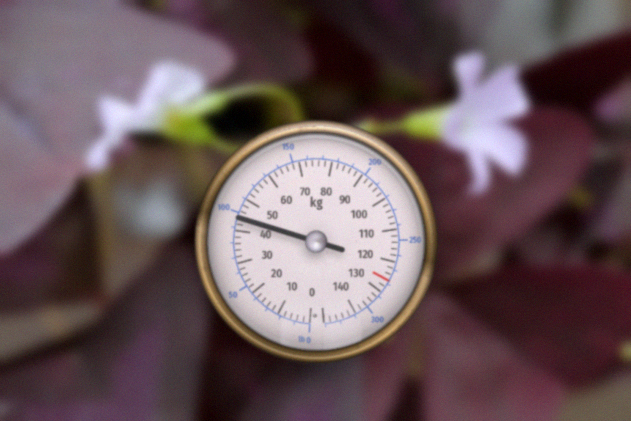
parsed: 44 kg
